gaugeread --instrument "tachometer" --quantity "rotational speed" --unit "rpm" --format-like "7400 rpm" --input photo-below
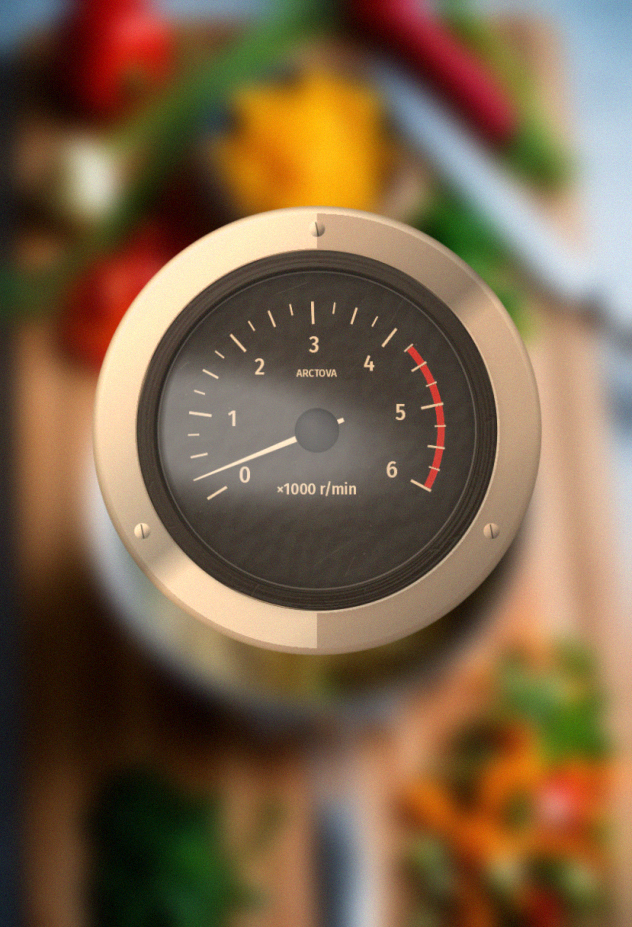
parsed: 250 rpm
